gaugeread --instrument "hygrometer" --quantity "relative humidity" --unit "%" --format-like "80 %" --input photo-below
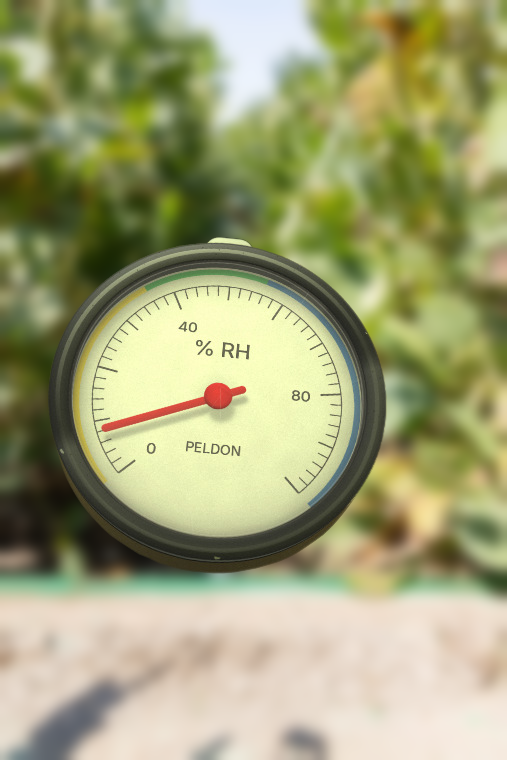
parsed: 8 %
